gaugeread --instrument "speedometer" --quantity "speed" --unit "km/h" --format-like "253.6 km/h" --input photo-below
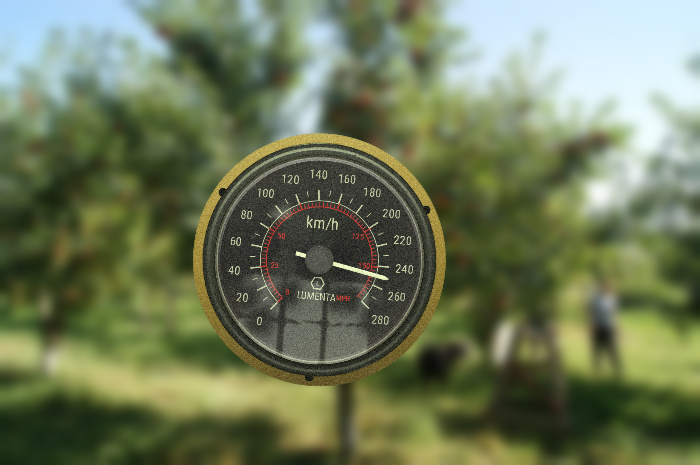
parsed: 250 km/h
